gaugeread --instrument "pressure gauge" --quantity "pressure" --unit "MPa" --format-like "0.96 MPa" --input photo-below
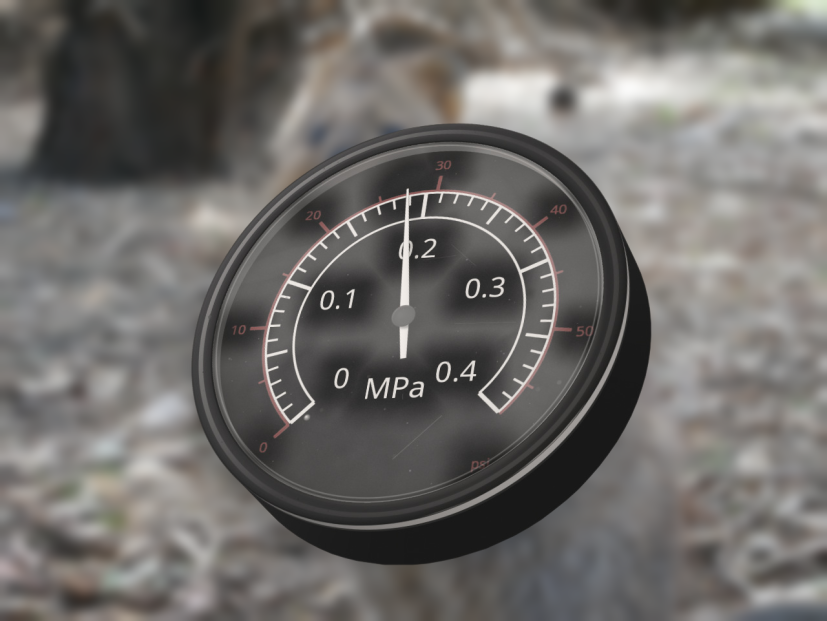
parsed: 0.19 MPa
